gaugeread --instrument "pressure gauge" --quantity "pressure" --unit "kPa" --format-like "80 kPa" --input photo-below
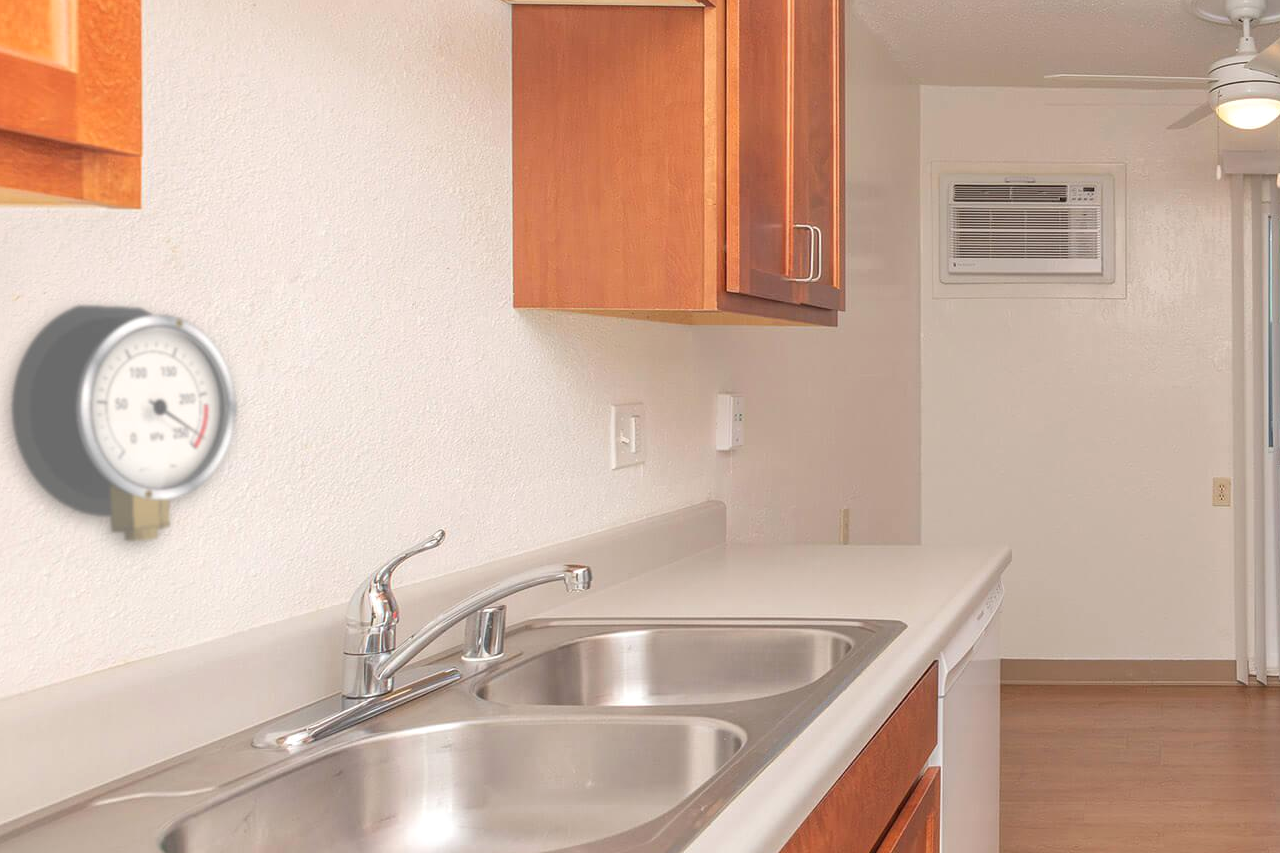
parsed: 240 kPa
